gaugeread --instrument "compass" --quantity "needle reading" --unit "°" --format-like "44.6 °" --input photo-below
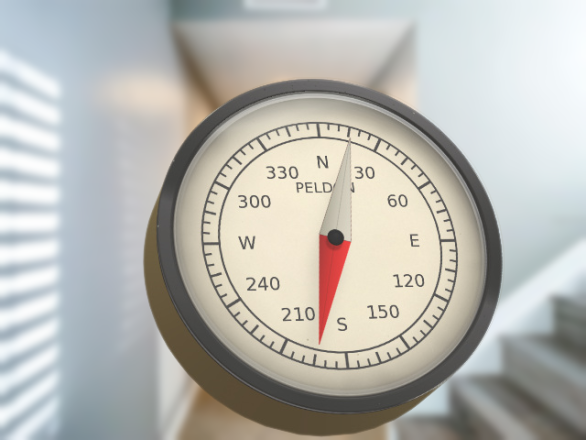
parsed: 195 °
